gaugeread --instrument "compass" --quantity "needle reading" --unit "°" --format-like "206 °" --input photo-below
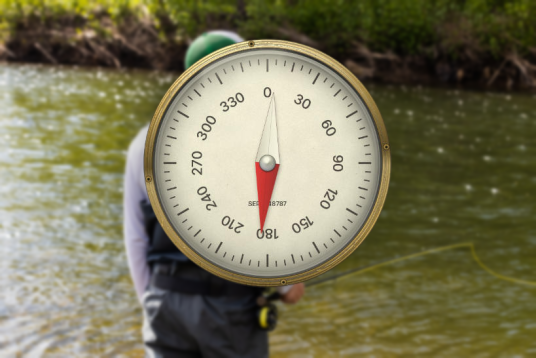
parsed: 185 °
